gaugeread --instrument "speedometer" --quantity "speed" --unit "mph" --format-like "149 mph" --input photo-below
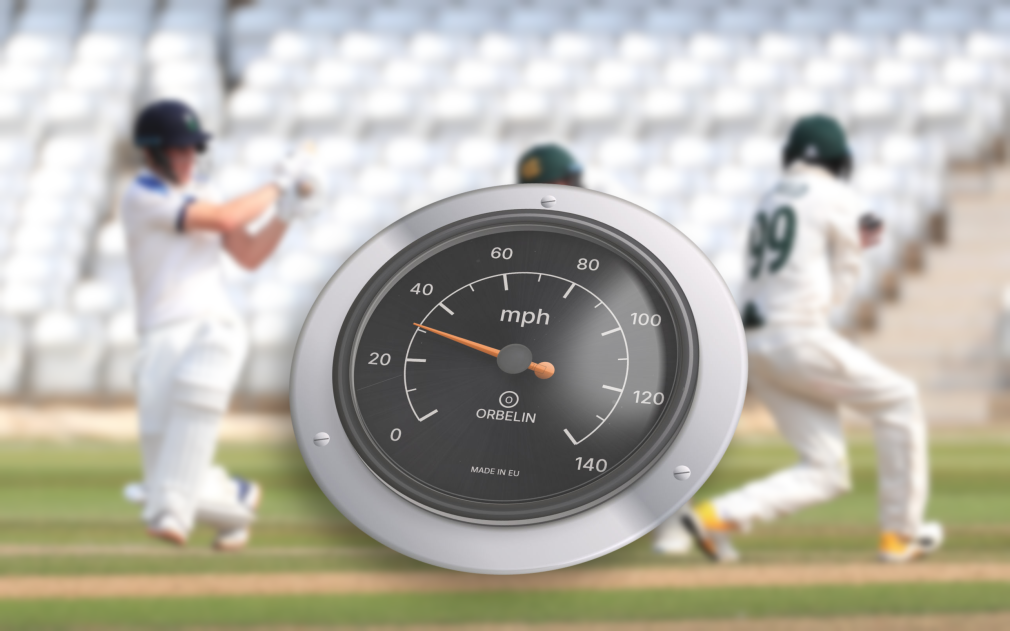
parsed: 30 mph
